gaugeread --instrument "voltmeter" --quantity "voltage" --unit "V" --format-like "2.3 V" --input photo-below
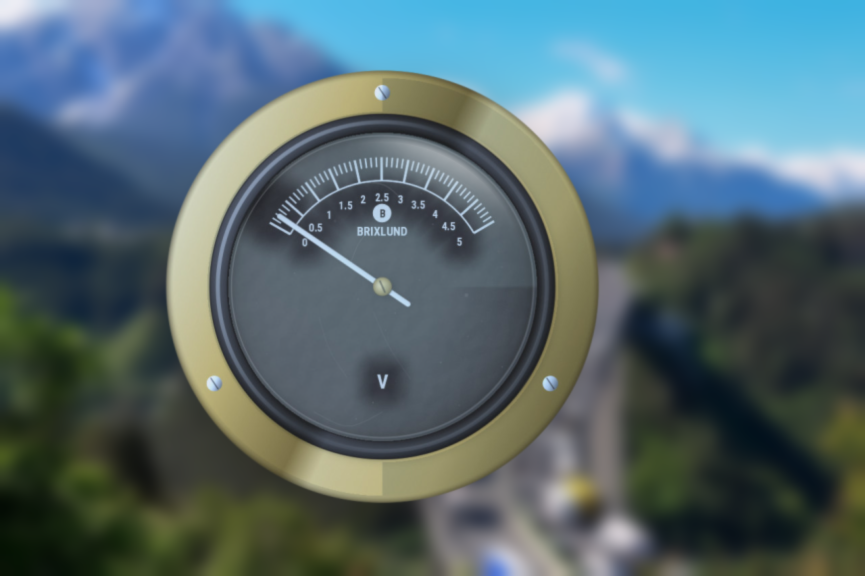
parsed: 0.2 V
